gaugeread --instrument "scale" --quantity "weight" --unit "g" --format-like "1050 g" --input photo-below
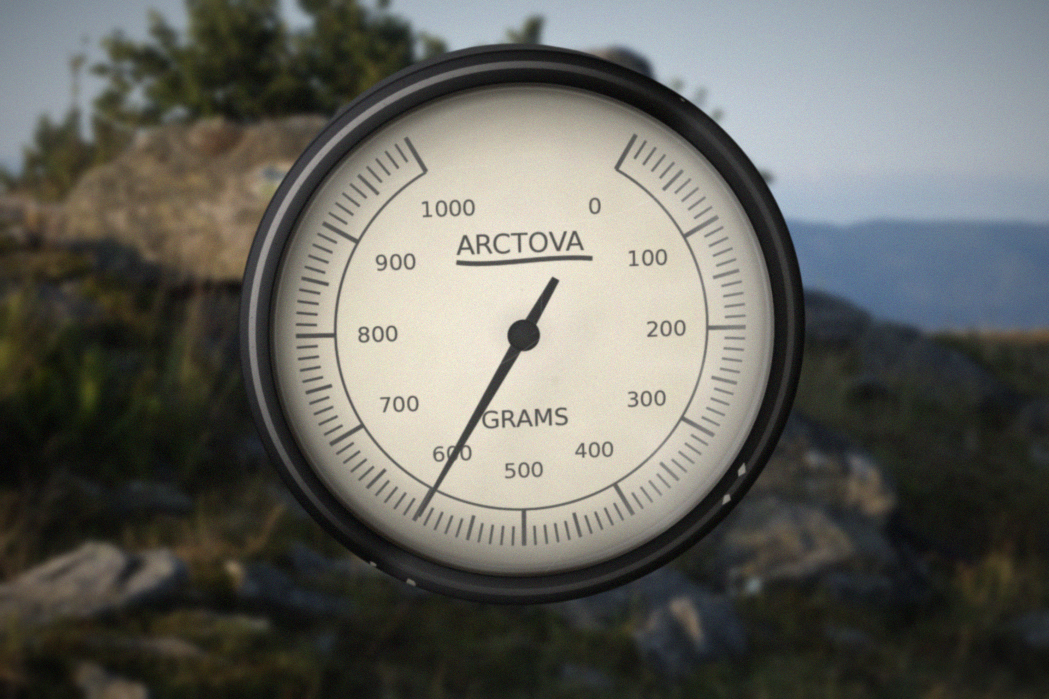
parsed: 600 g
